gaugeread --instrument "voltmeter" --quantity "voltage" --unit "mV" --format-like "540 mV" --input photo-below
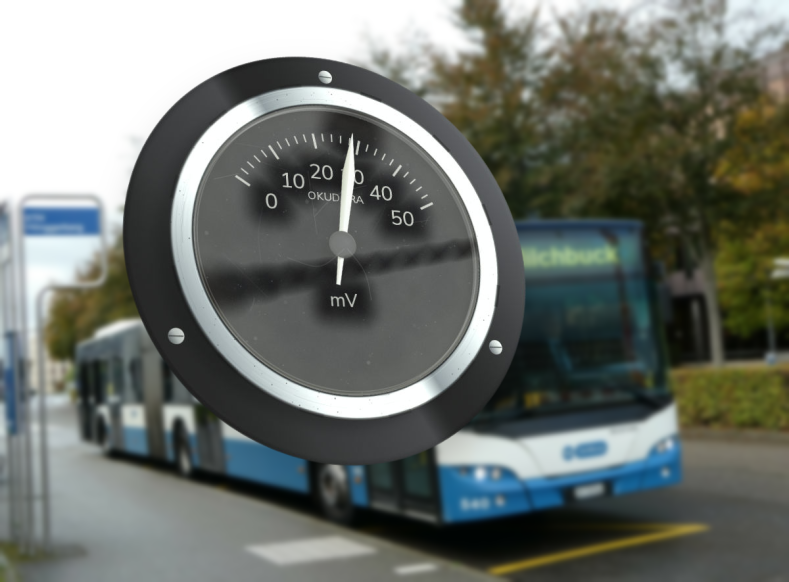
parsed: 28 mV
